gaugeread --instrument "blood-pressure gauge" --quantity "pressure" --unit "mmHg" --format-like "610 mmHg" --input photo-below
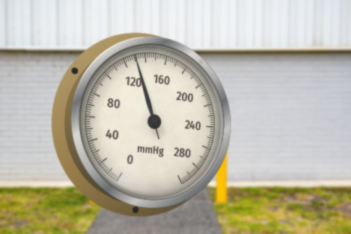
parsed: 130 mmHg
